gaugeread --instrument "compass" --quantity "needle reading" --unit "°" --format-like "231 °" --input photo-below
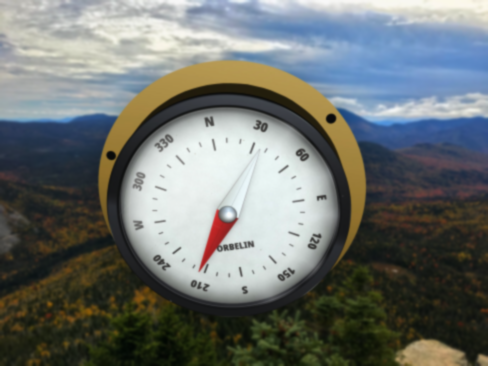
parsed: 215 °
